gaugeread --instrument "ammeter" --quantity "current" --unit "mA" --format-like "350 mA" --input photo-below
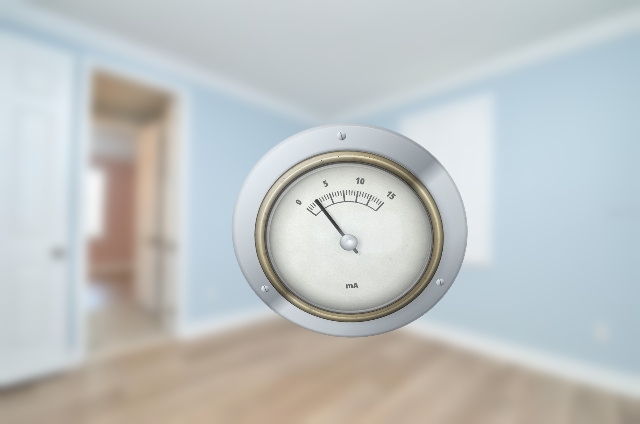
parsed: 2.5 mA
